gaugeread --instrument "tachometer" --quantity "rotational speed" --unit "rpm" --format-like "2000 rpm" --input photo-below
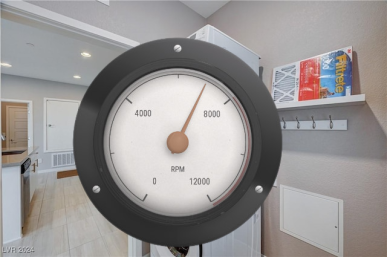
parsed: 7000 rpm
